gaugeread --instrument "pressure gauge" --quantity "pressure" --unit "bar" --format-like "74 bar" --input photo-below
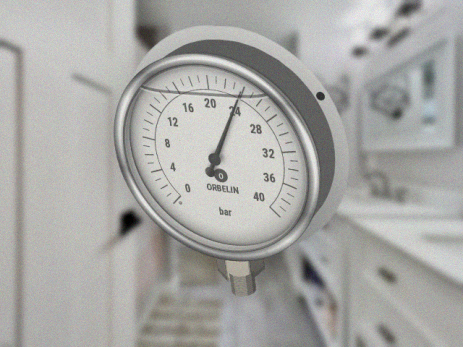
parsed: 24 bar
